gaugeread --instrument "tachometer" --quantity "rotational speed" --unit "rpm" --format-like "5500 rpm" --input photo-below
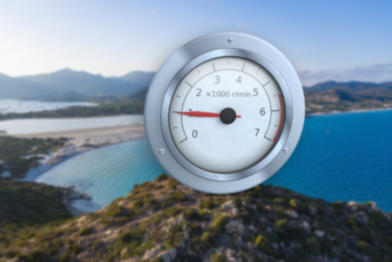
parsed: 1000 rpm
